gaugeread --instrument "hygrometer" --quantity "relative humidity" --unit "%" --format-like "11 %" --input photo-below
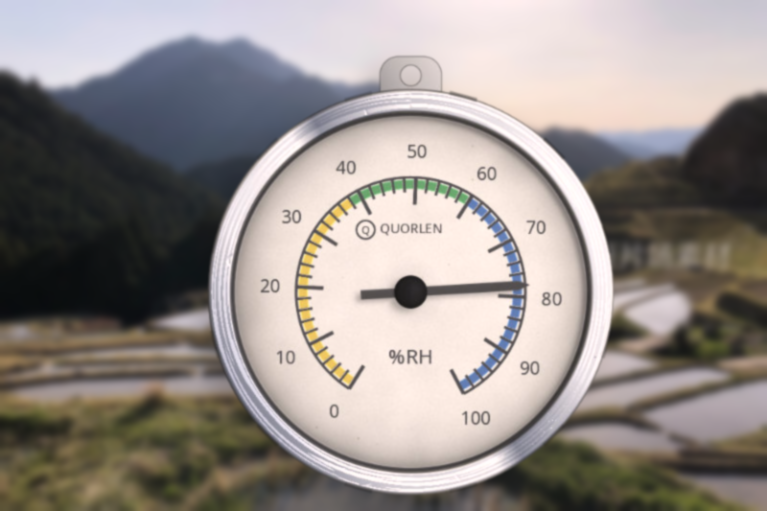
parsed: 78 %
